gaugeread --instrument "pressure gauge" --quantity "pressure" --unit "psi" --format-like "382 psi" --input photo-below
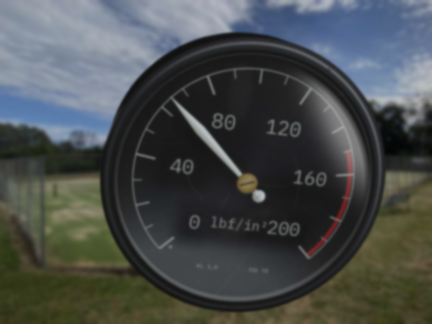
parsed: 65 psi
